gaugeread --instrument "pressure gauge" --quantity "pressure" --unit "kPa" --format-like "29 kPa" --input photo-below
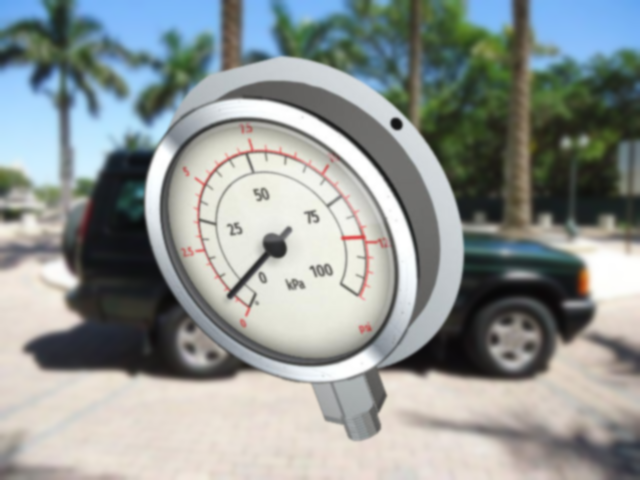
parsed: 5 kPa
